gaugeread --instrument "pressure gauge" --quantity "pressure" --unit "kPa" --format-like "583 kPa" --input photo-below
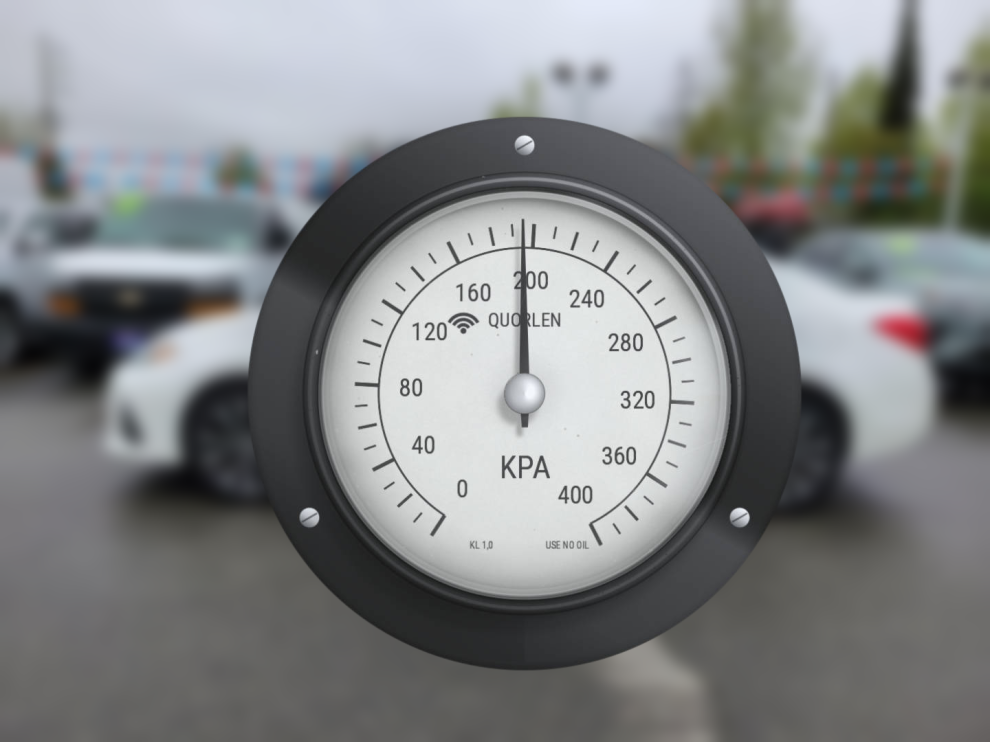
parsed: 195 kPa
